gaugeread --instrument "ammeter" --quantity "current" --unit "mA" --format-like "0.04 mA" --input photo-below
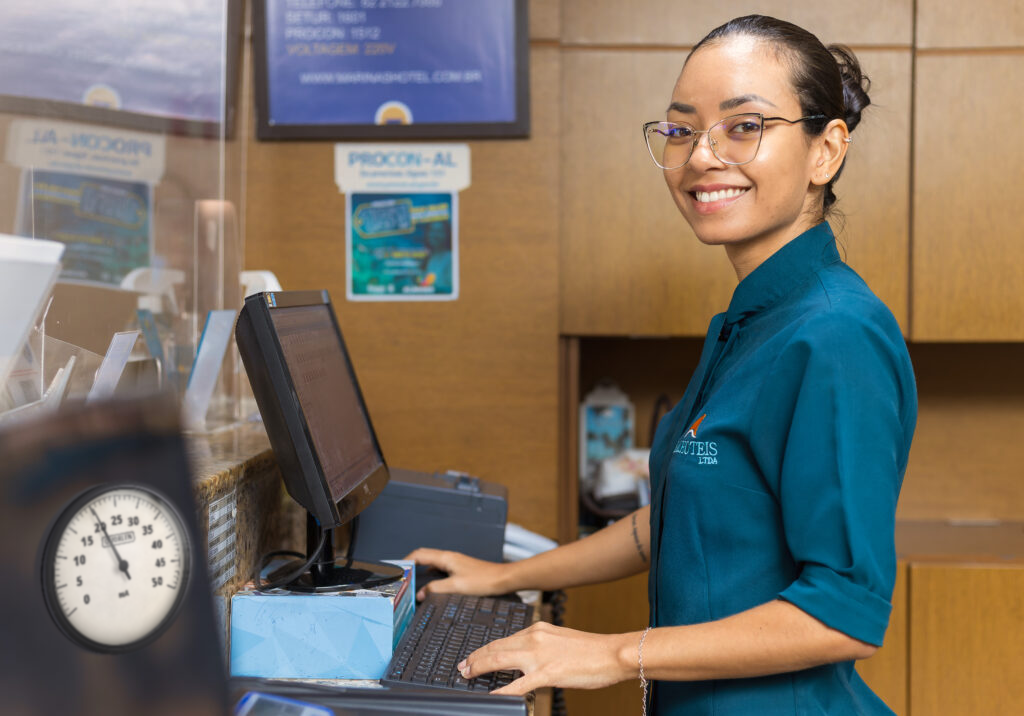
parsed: 20 mA
